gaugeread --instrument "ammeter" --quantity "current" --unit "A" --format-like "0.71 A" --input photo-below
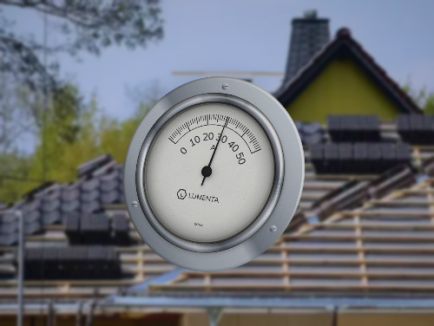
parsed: 30 A
